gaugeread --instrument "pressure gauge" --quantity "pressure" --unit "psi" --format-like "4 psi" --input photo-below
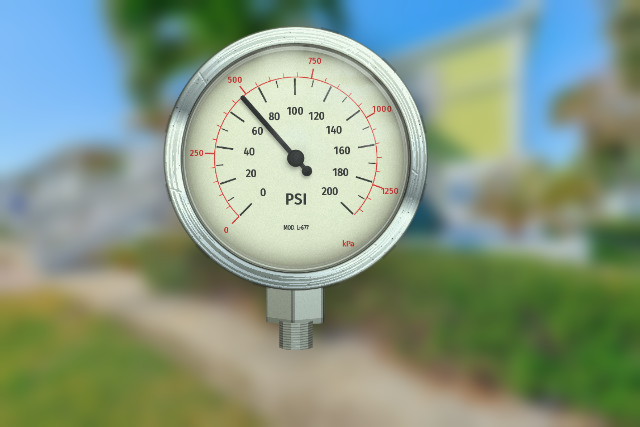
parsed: 70 psi
